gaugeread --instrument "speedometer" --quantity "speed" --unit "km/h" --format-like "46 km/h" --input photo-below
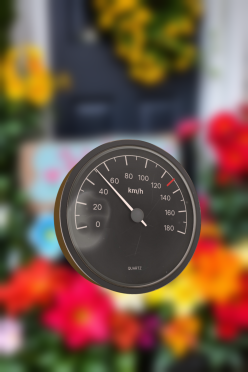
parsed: 50 km/h
